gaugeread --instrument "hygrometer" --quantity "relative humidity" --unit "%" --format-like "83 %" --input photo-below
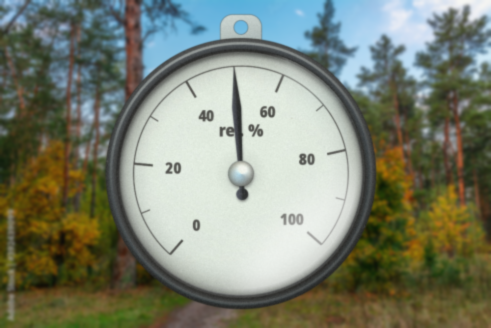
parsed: 50 %
